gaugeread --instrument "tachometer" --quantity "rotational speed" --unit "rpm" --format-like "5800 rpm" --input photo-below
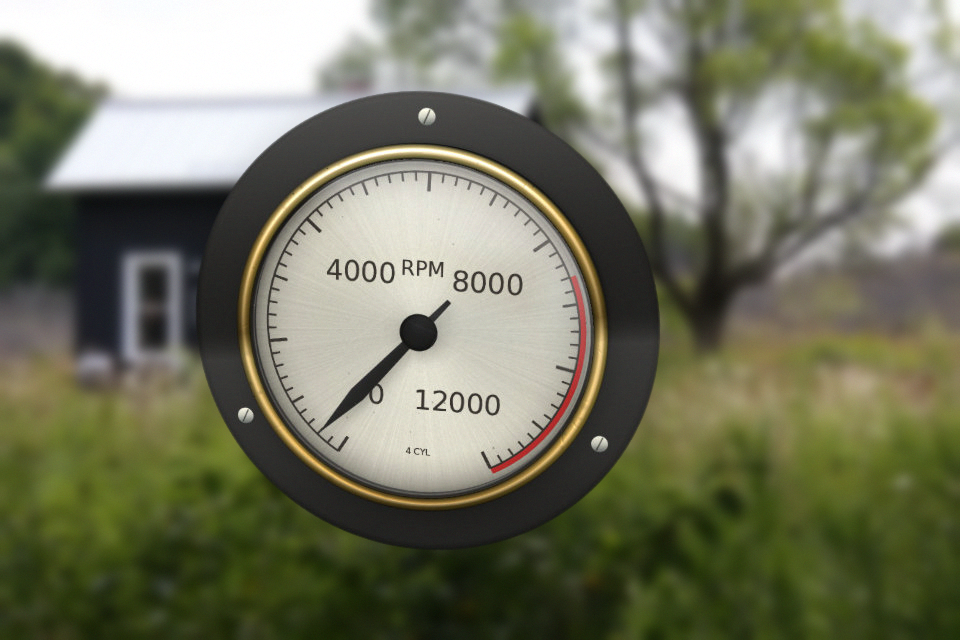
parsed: 400 rpm
